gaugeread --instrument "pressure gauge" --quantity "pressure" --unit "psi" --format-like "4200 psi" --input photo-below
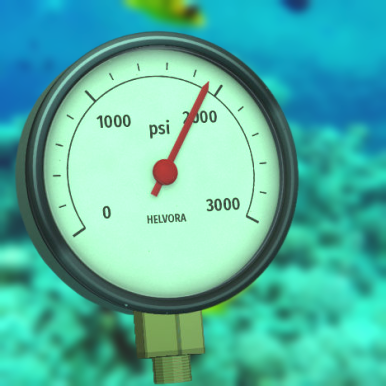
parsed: 1900 psi
